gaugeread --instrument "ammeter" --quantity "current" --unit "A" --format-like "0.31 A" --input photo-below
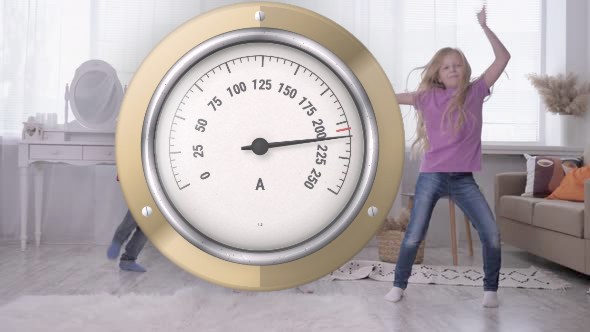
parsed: 210 A
